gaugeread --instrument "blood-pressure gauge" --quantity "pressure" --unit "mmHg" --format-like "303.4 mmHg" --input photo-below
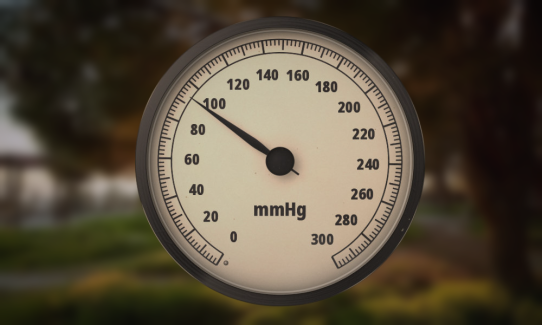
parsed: 94 mmHg
